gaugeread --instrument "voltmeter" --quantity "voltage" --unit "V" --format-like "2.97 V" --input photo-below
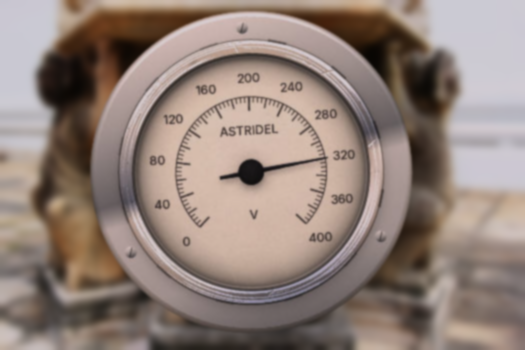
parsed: 320 V
